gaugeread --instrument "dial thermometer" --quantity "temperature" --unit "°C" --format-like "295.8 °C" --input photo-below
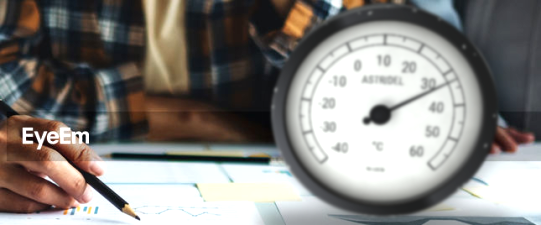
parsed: 32.5 °C
